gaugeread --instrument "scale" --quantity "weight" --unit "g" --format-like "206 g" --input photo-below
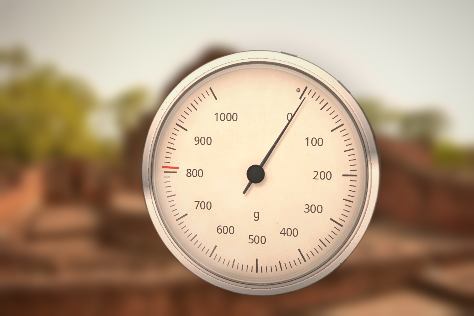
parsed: 10 g
